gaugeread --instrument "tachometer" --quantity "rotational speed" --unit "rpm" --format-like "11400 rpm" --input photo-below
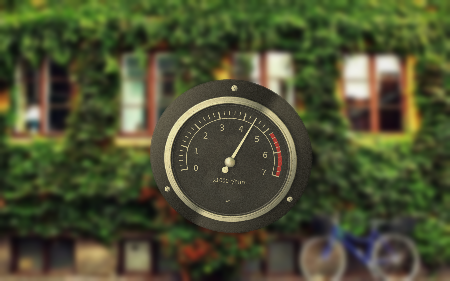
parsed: 4400 rpm
